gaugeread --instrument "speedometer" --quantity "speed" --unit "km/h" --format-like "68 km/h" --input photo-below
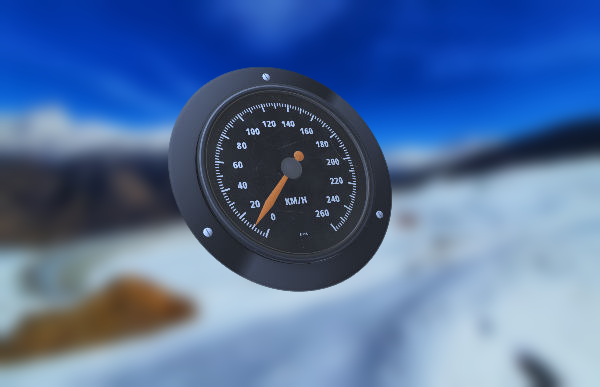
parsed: 10 km/h
